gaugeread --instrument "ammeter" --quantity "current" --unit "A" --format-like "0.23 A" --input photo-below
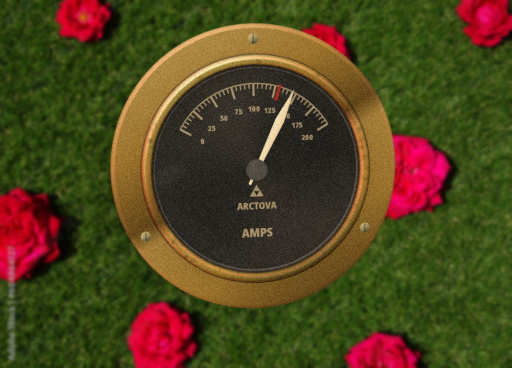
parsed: 145 A
